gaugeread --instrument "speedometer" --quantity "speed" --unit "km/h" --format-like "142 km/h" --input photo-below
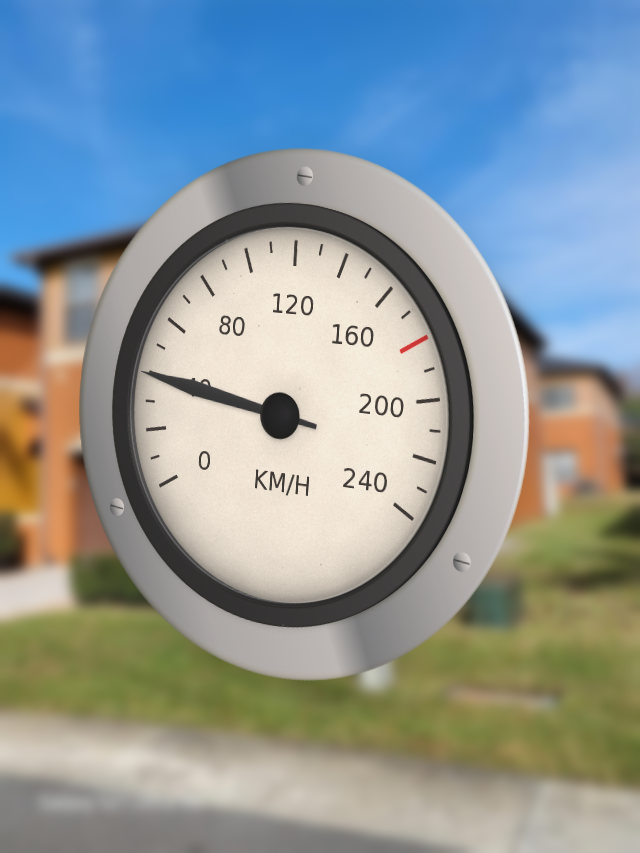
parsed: 40 km/h
